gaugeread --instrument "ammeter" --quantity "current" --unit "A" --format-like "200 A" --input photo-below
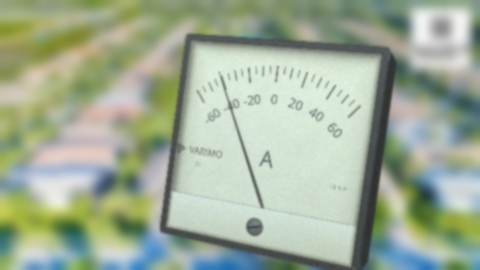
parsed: -40 A
